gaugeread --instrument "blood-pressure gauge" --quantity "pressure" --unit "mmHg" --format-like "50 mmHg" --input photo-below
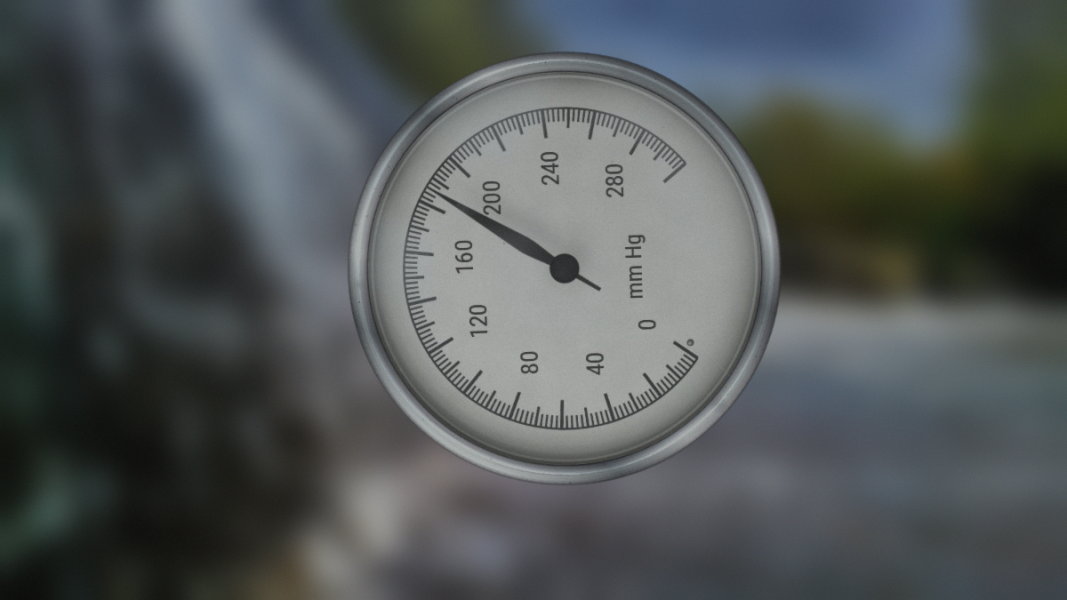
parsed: 186 mmHg
